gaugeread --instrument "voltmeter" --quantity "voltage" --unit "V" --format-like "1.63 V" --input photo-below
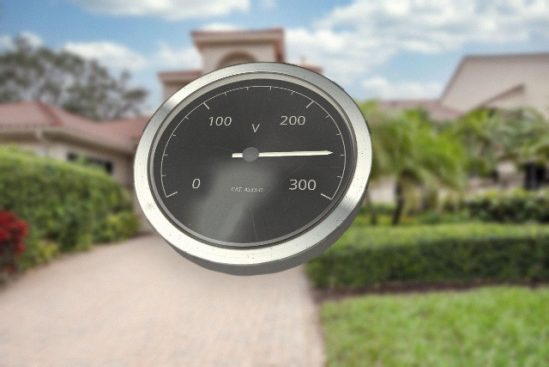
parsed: 260 V
